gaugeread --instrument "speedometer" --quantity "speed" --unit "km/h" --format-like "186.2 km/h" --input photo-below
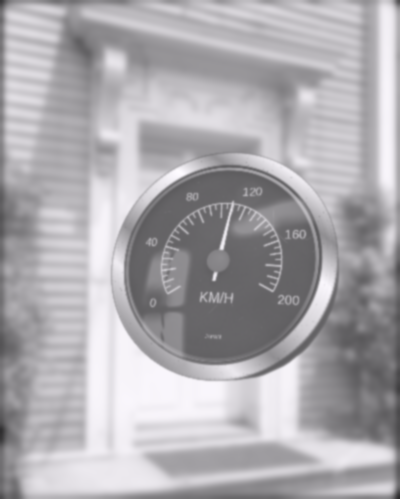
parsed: 110 km/h
